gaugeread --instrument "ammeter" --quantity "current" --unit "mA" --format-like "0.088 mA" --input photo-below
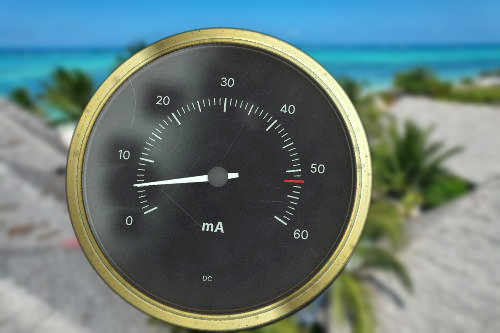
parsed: 5 mA
